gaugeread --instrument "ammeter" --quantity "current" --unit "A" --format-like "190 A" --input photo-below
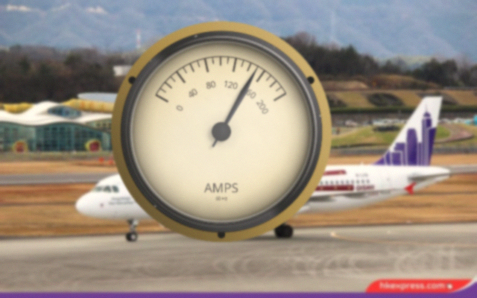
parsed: 150 A
